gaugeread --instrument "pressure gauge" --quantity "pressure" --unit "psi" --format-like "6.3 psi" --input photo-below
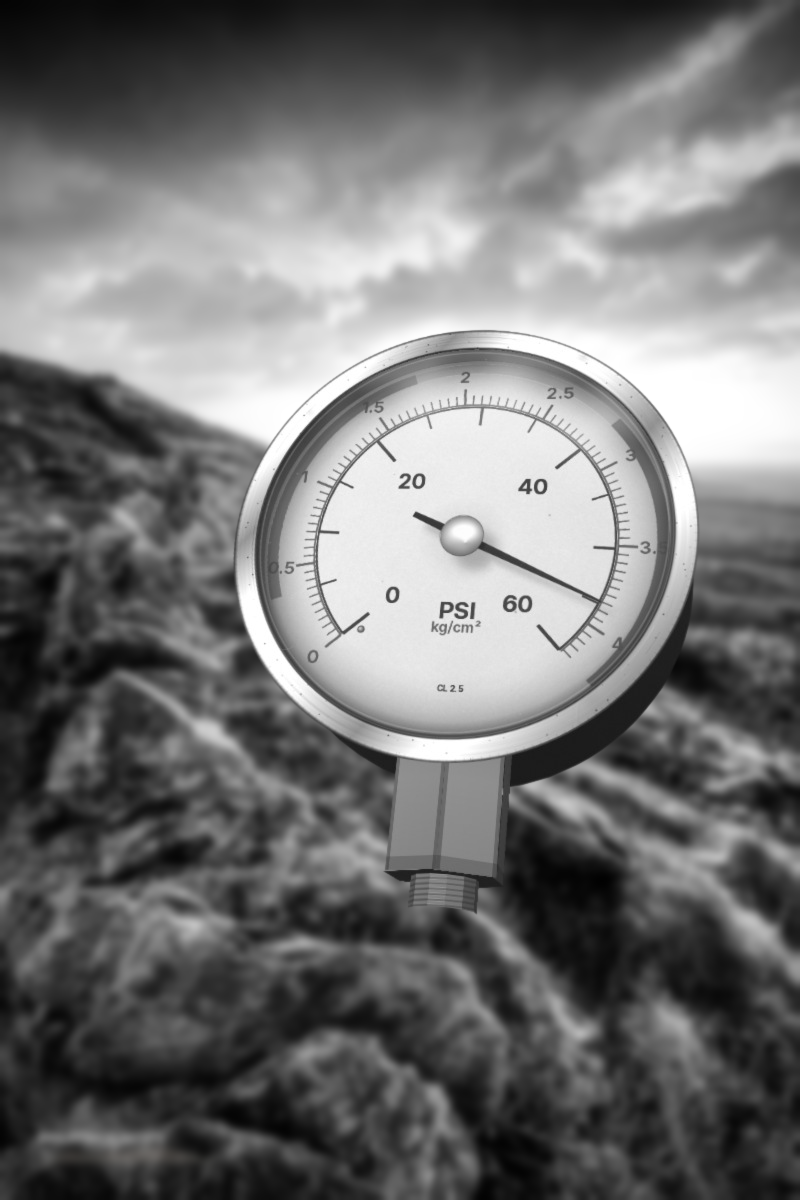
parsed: 55 psi
